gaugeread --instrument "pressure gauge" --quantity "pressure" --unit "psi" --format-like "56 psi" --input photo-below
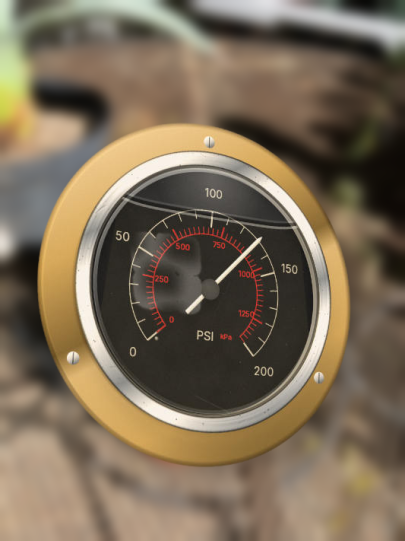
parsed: 130 psi
